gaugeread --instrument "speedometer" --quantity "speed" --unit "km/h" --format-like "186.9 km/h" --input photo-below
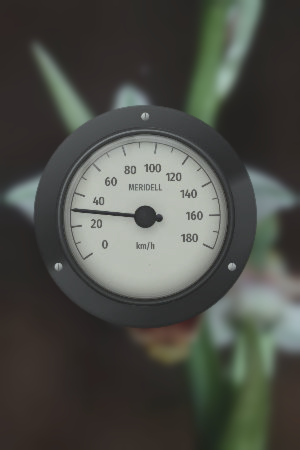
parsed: 30 km/h
